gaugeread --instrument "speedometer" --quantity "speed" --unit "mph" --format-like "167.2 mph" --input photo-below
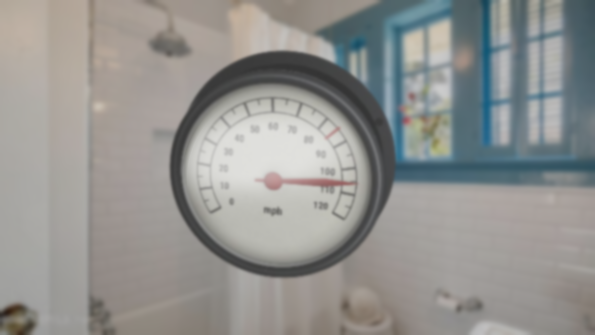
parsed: 105 mph
